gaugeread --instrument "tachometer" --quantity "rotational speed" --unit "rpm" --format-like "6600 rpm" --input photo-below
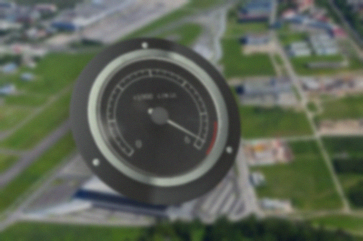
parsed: 5800 rpm
